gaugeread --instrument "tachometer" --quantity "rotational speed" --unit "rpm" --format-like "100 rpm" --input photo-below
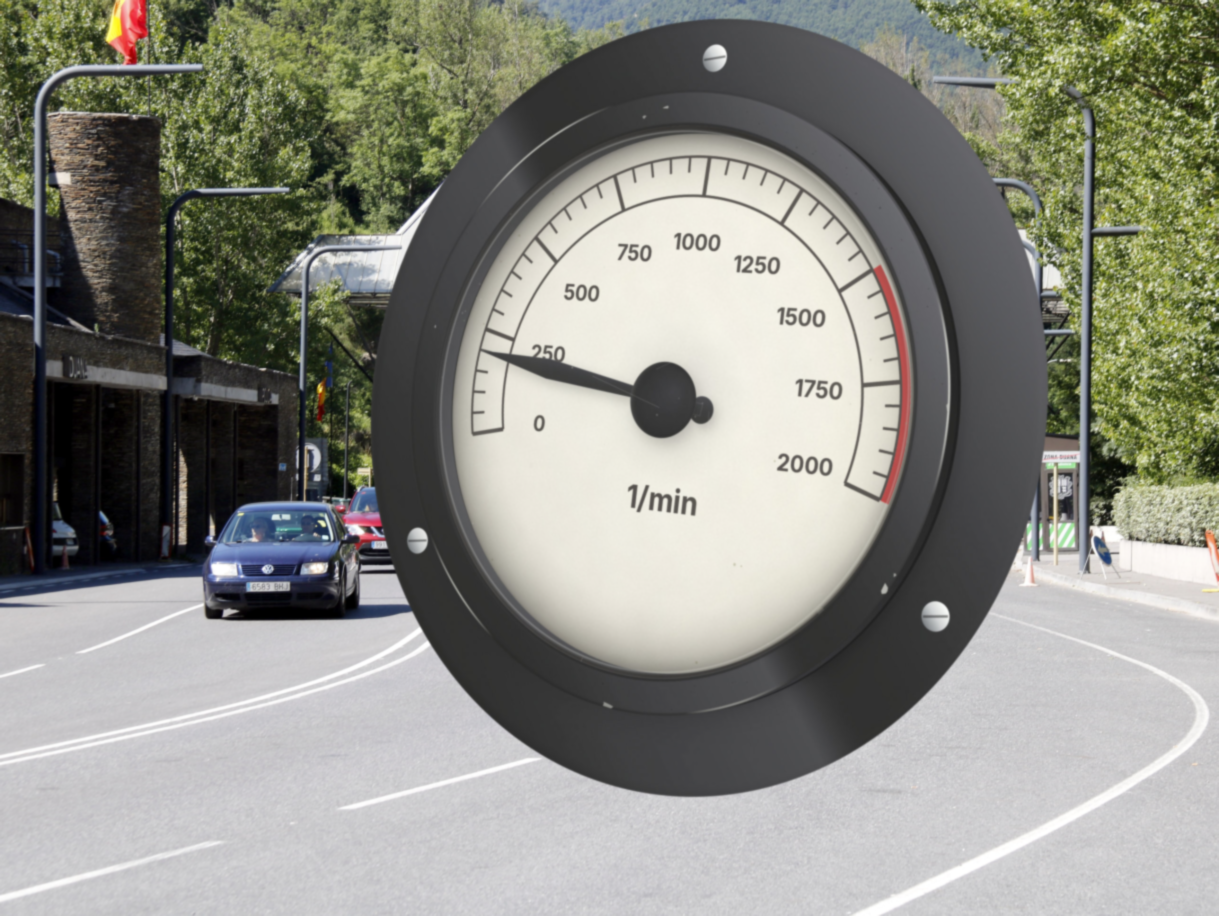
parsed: 200 rpm
